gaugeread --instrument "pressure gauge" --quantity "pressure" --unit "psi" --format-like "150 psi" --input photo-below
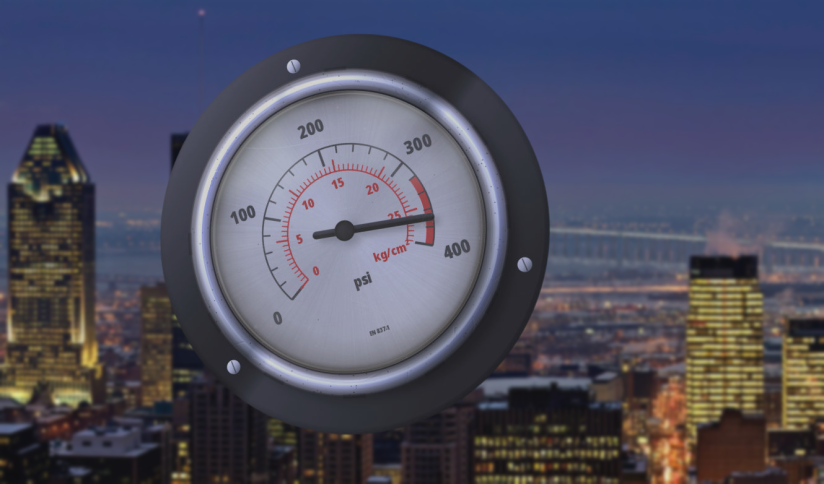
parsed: 370 psi
